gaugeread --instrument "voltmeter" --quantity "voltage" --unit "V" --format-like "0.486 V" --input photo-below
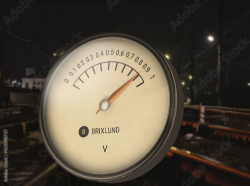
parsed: 0.9 V
